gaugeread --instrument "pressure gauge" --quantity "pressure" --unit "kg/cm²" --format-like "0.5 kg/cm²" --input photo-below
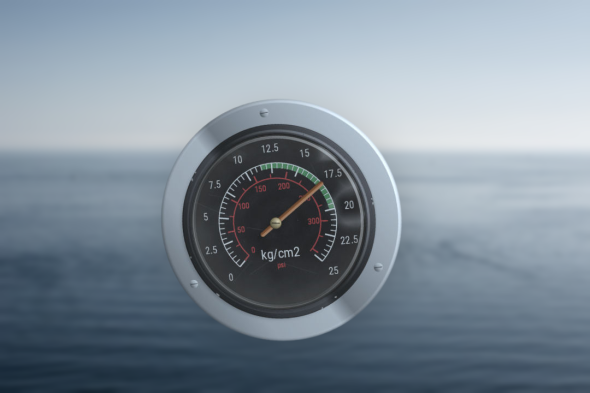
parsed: 17.5 kg/cm²
